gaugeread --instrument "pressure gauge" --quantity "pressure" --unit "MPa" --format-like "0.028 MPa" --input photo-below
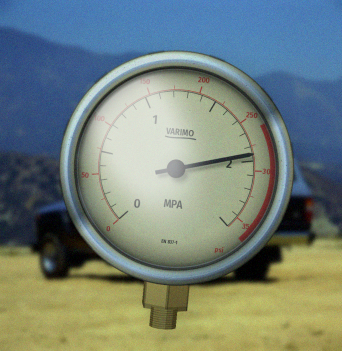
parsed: 1.95 MPa
